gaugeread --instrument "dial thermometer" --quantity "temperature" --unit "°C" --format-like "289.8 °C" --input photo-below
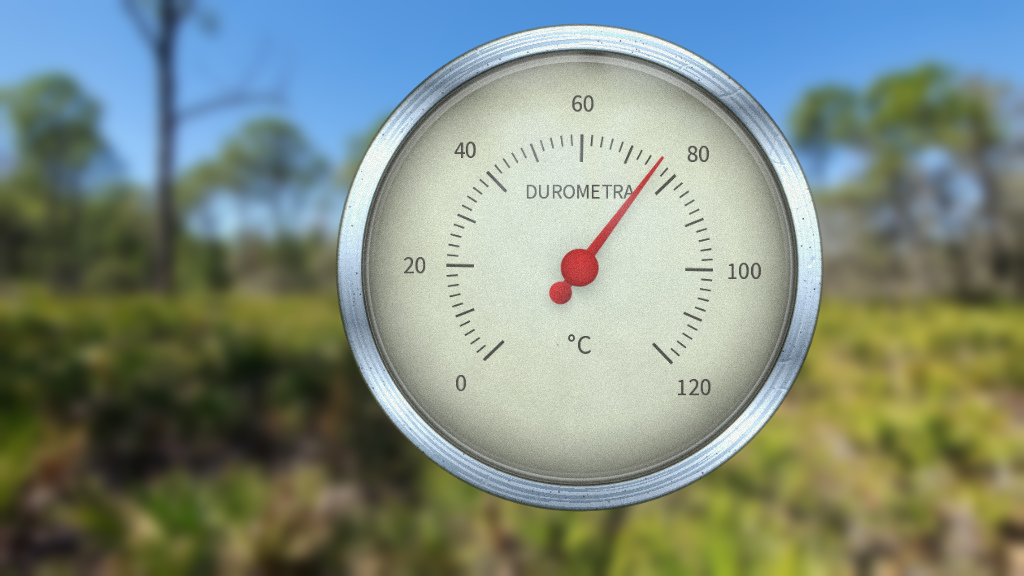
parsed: 76 °C
